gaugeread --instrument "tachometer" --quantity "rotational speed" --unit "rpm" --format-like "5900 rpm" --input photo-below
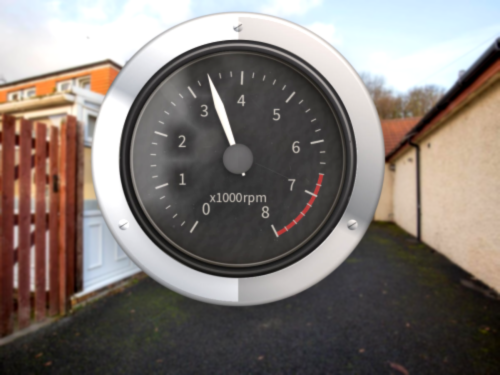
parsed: 3400 rpm
